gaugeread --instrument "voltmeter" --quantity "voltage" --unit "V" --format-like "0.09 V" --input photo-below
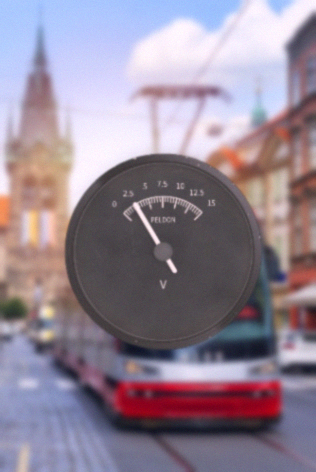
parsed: 2.5 V
